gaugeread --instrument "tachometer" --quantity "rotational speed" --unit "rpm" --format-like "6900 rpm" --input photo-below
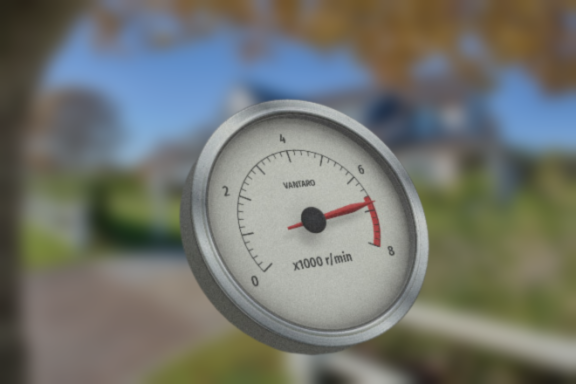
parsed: 6800 rpm
